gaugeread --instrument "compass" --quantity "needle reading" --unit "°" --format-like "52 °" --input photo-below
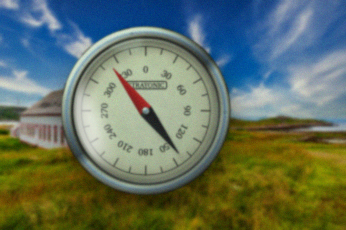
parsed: 322.5 °
